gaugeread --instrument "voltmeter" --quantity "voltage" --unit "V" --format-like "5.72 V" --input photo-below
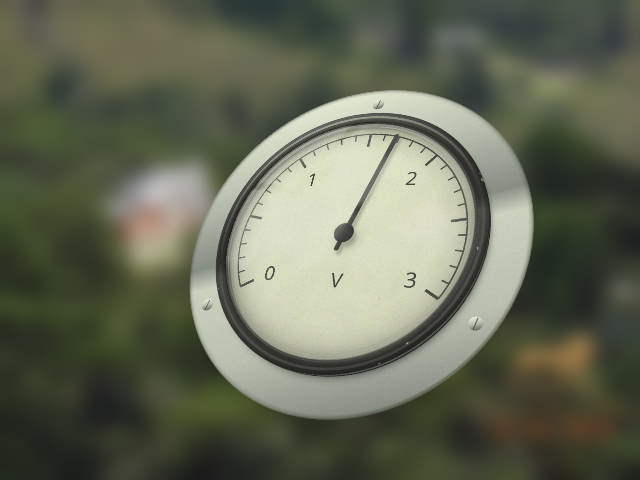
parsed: 1.7 V
